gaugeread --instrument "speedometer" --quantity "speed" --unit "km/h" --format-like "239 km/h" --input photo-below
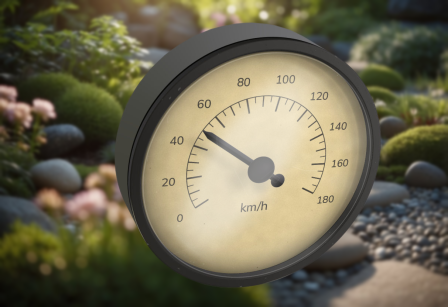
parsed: 50 km/h
